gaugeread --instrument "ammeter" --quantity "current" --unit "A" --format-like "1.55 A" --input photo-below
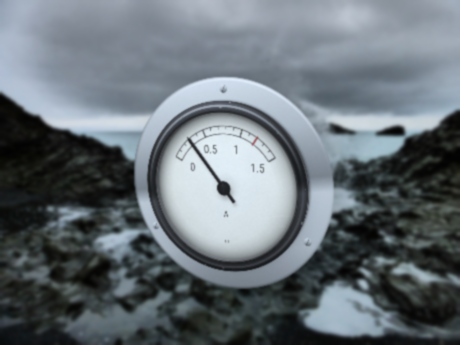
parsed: 0.3 A
